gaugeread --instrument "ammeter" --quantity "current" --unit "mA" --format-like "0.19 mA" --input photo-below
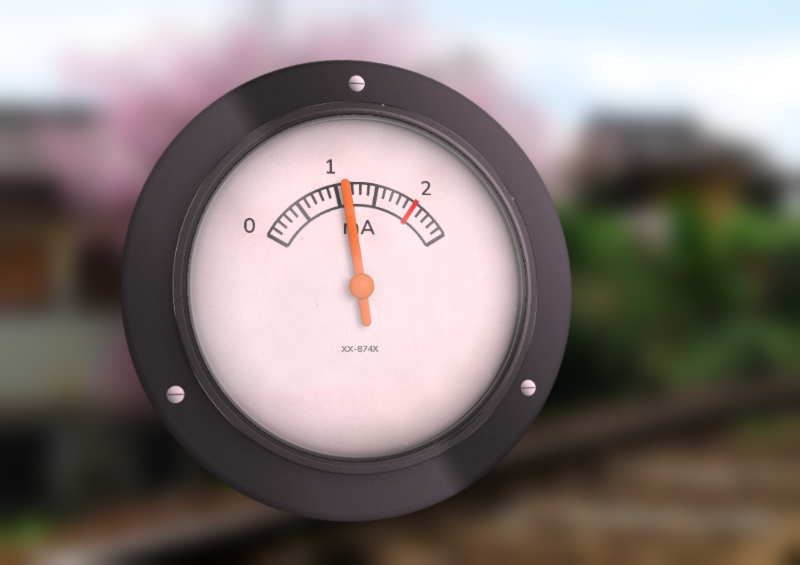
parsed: 1.1 mA
